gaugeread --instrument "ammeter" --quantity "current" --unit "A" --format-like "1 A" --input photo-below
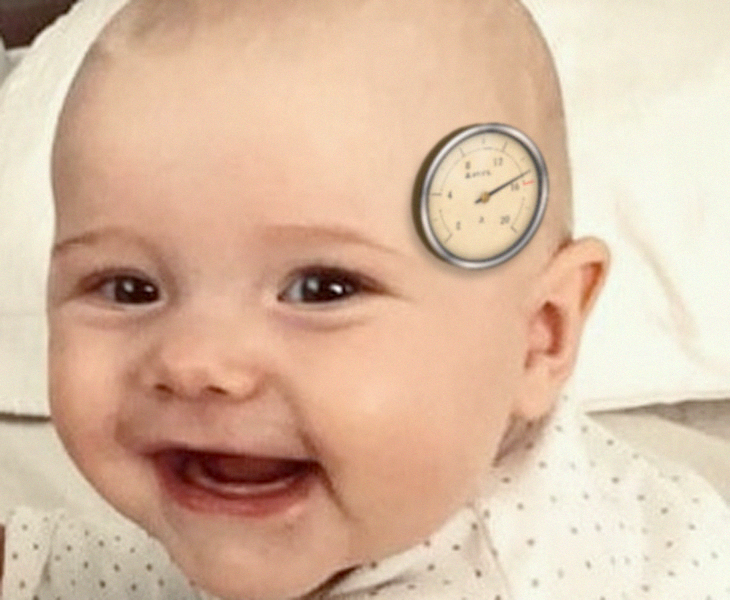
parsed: 15 A
